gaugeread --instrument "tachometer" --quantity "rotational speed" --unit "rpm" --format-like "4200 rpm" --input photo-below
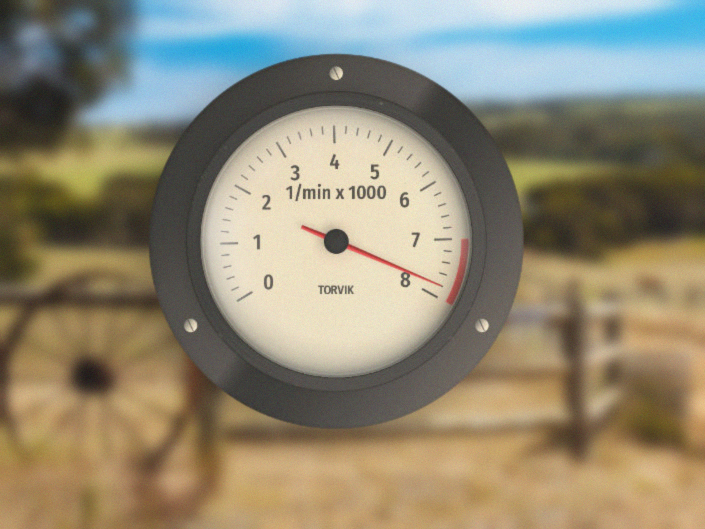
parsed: 7800 rpm
